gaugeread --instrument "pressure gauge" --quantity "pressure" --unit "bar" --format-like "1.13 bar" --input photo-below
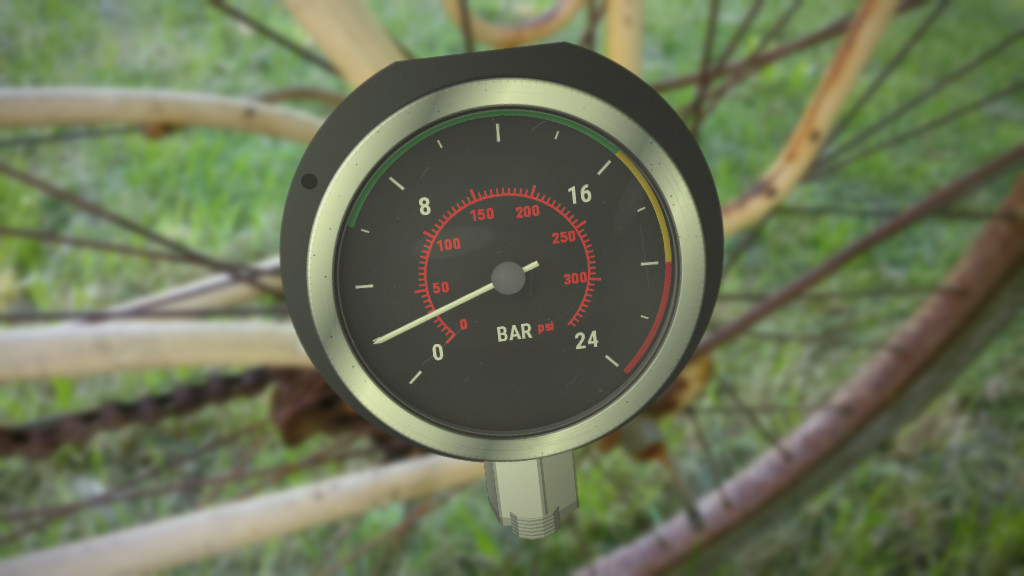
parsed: 2 bar
